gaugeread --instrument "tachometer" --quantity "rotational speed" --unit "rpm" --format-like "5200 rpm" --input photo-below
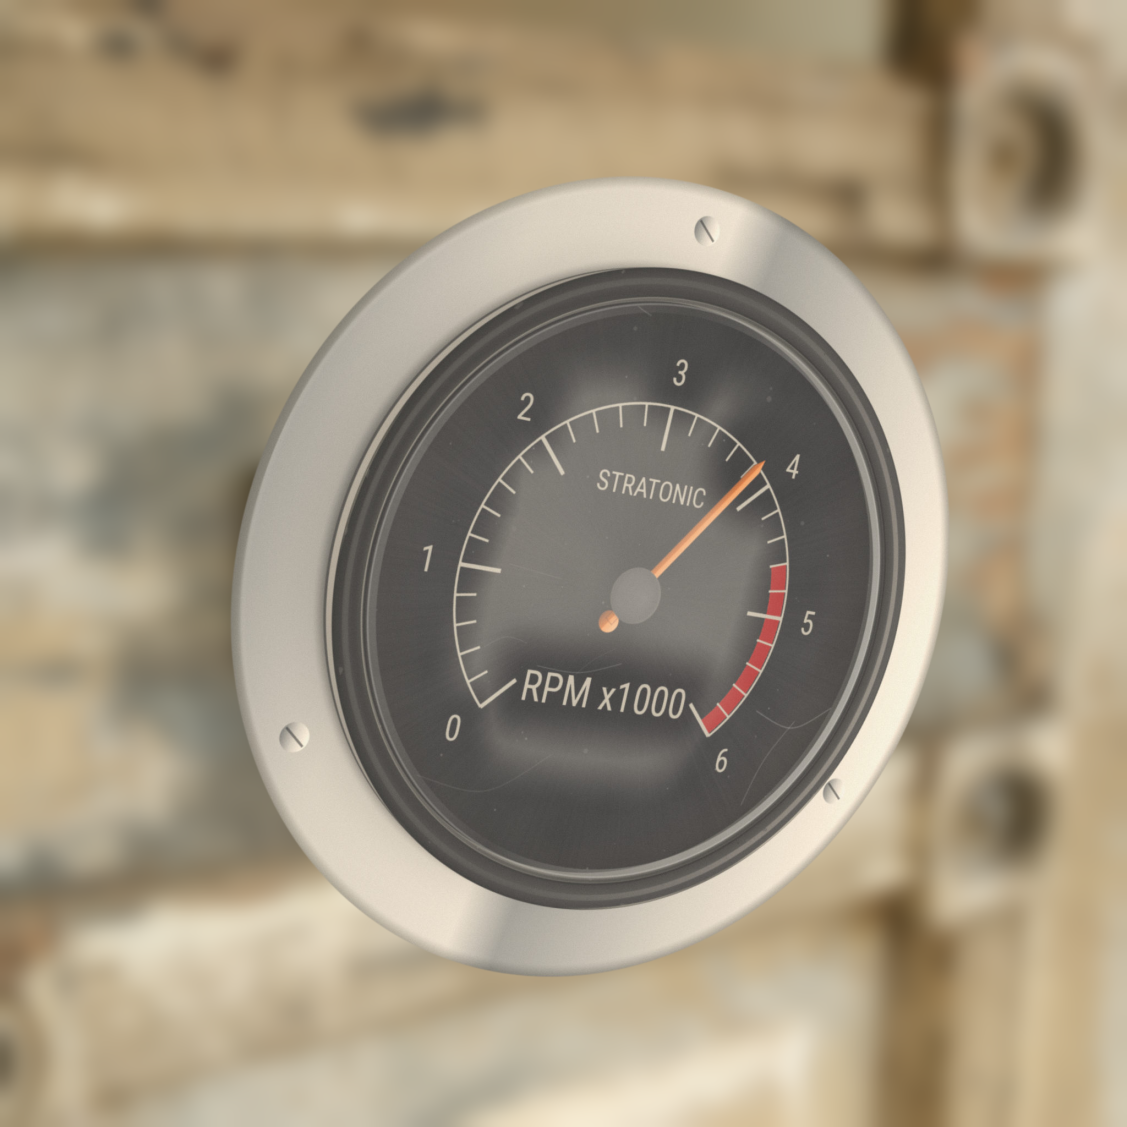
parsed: 3800 rpm
